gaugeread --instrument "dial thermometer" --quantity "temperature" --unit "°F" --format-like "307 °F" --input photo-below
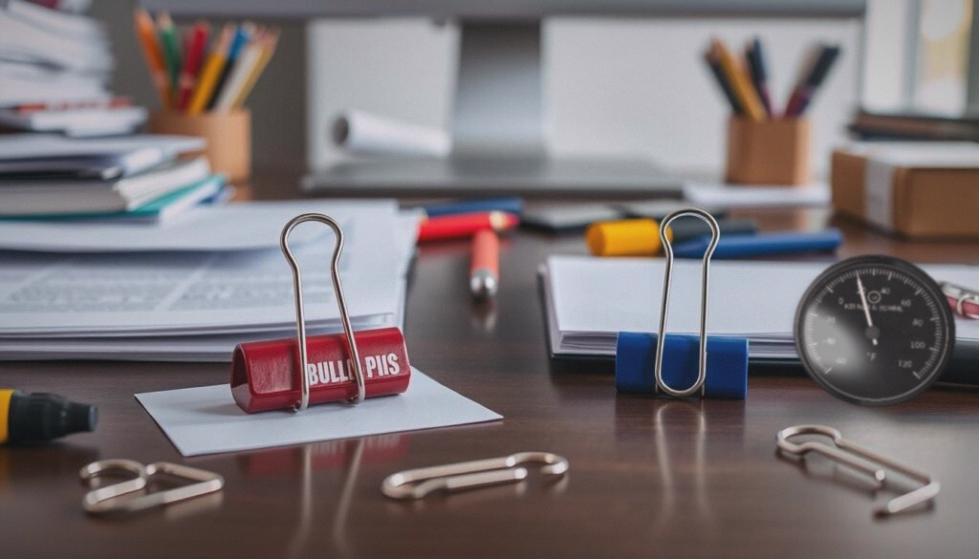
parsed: 20 °F
